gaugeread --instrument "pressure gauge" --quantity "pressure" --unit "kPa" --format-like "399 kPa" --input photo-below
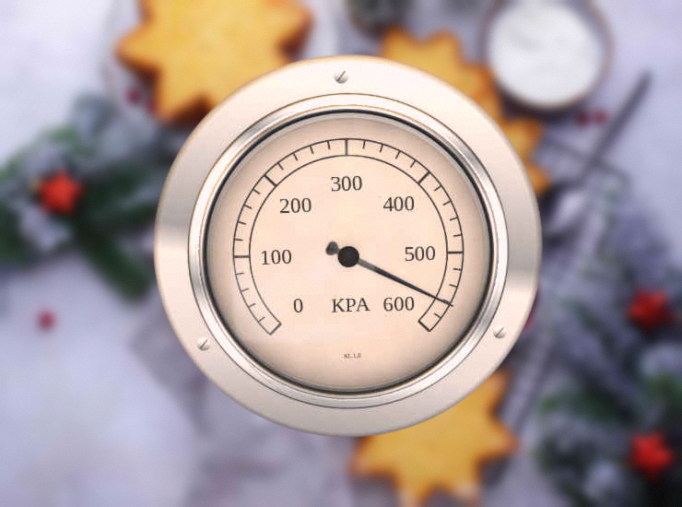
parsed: 560 kPa
